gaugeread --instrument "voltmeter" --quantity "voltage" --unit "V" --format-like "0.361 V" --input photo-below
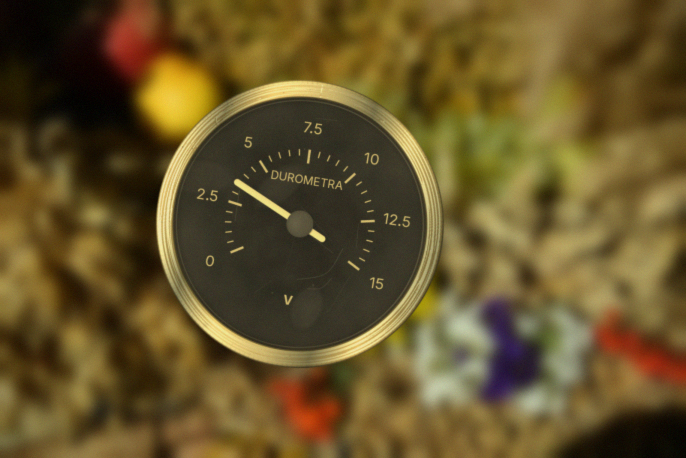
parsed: 3.5 V
